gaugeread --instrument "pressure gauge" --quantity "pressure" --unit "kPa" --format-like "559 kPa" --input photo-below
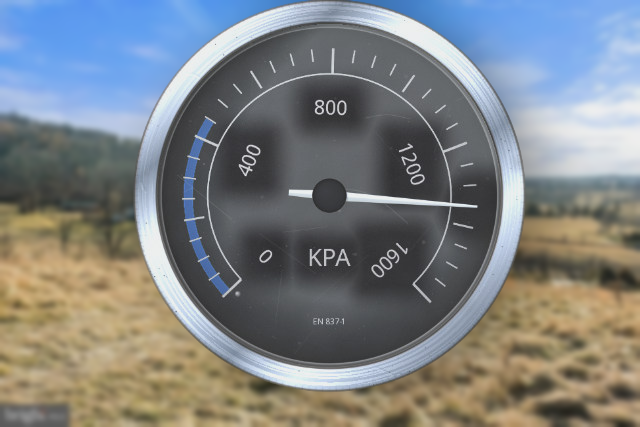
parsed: 1350 kPa
